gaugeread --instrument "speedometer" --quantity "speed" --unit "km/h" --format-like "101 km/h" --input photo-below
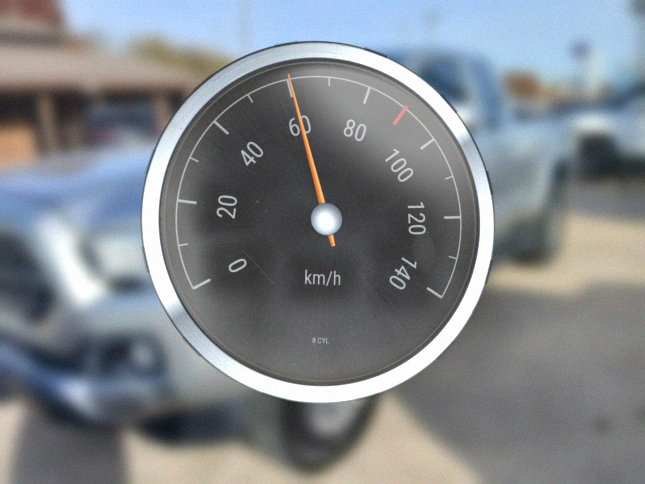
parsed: 60 km/h
